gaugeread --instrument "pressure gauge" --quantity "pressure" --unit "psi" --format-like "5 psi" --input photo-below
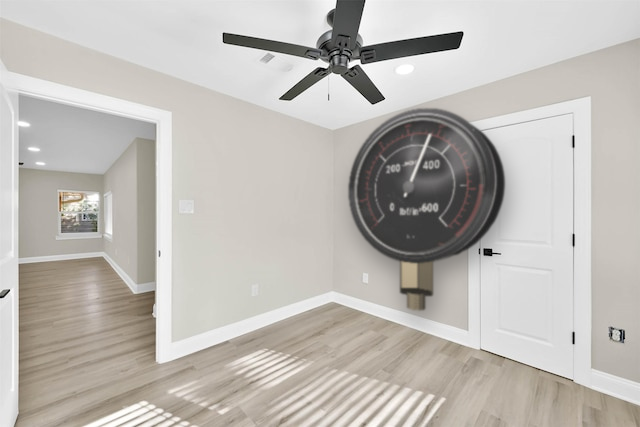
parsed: 350 psi
